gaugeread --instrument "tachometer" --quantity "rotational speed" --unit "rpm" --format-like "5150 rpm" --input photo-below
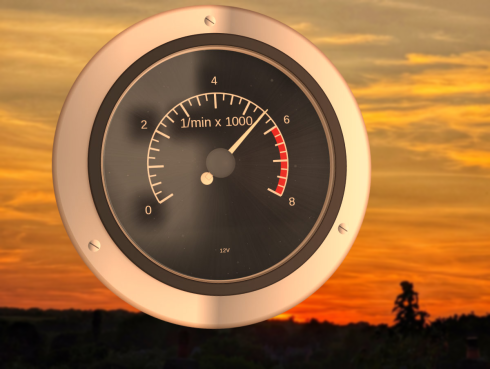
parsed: 5500 rpm
